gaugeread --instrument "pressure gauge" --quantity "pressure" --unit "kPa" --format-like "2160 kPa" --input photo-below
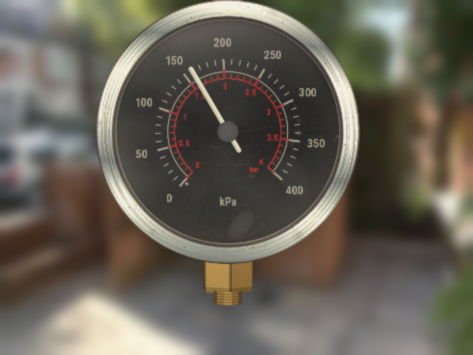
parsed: 160 kPa
